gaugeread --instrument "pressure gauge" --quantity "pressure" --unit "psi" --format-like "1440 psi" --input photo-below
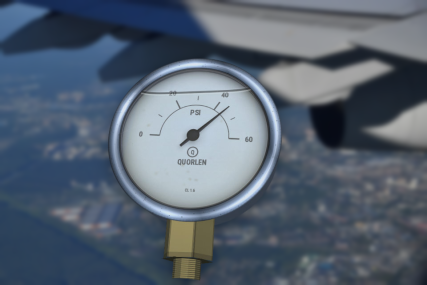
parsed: 45 psi
